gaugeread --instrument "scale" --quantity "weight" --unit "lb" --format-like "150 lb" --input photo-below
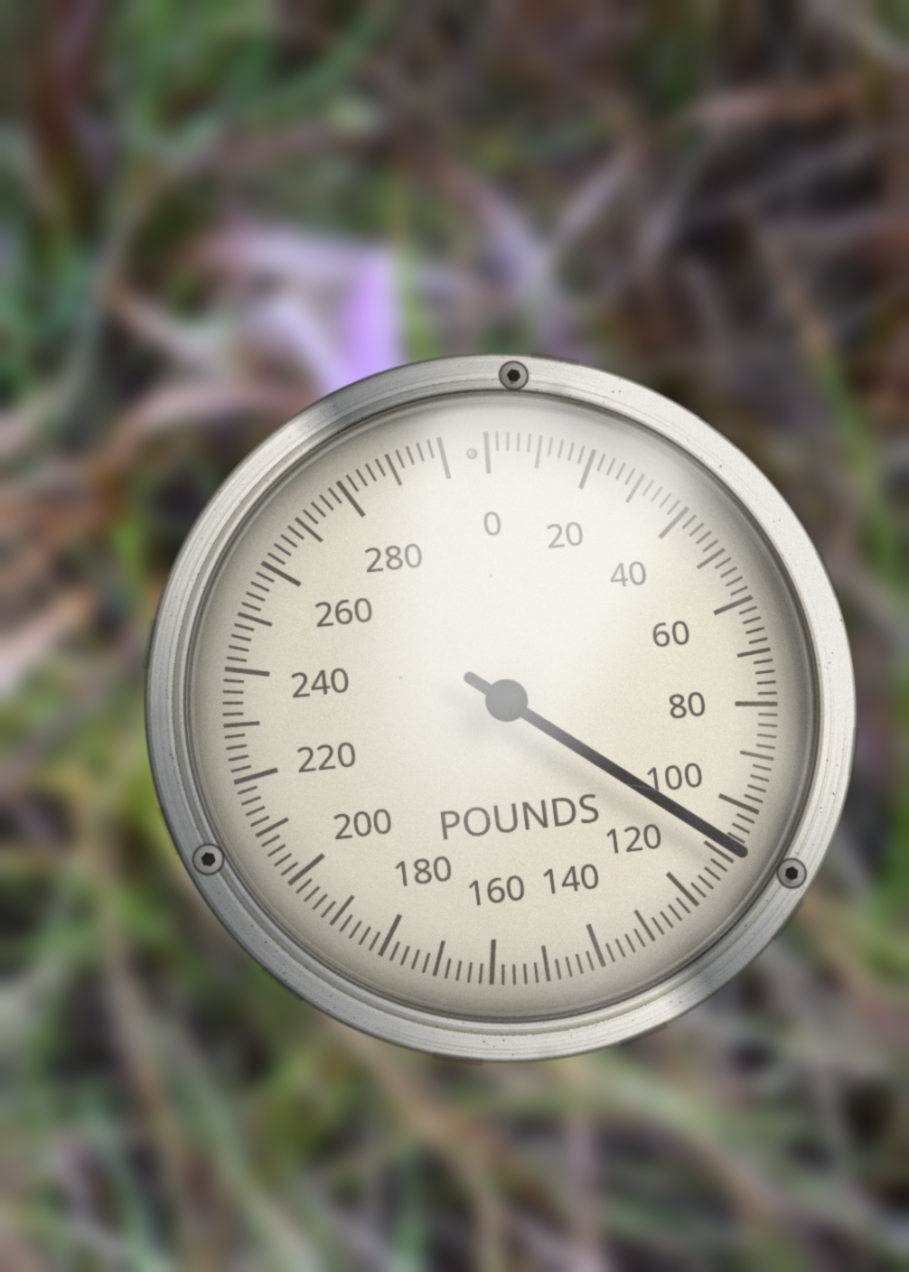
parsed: 108 lb
